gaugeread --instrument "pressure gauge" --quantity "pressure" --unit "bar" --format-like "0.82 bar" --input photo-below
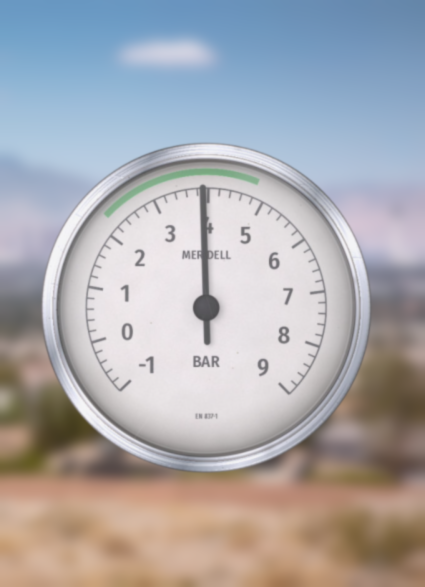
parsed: 3.9 bar
